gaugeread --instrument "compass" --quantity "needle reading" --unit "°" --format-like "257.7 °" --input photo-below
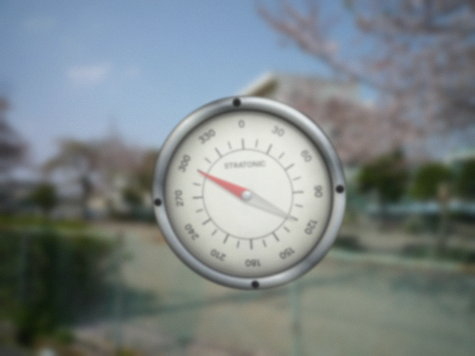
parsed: 300 °
